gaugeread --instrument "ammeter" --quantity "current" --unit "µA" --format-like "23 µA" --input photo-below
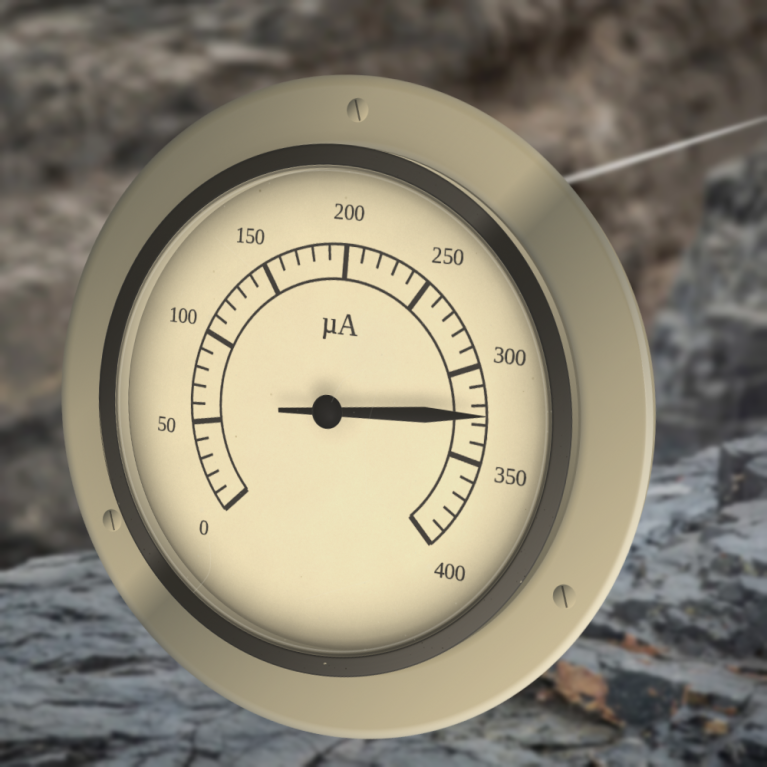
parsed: 325 µA
